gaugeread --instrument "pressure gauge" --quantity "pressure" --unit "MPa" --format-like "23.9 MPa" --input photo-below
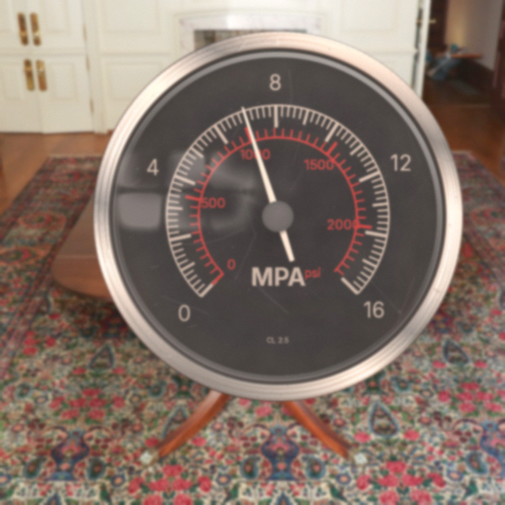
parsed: 7 MPa
